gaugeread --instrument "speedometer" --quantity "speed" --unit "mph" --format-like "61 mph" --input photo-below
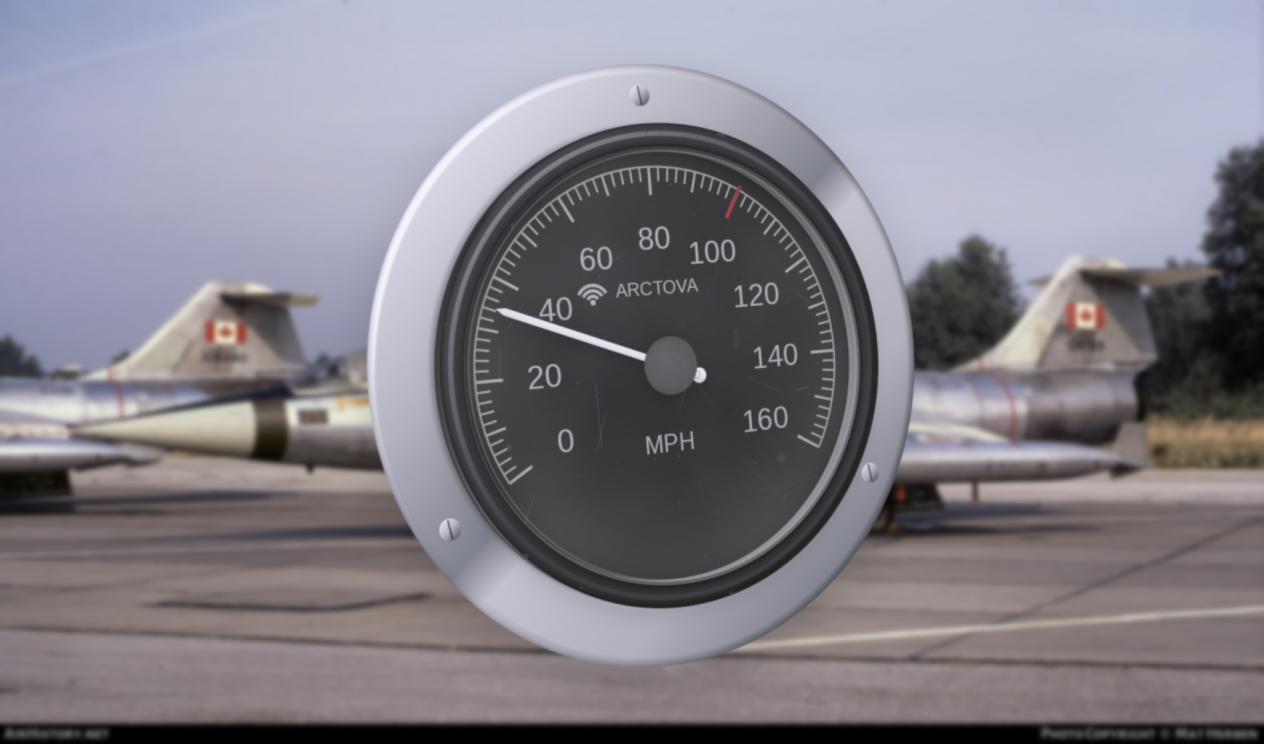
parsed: 34 mph
